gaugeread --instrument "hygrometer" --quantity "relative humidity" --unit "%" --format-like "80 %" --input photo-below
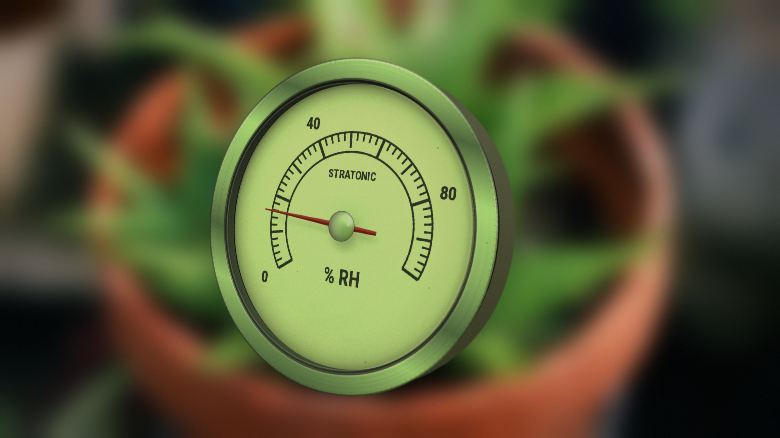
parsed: 16 %
